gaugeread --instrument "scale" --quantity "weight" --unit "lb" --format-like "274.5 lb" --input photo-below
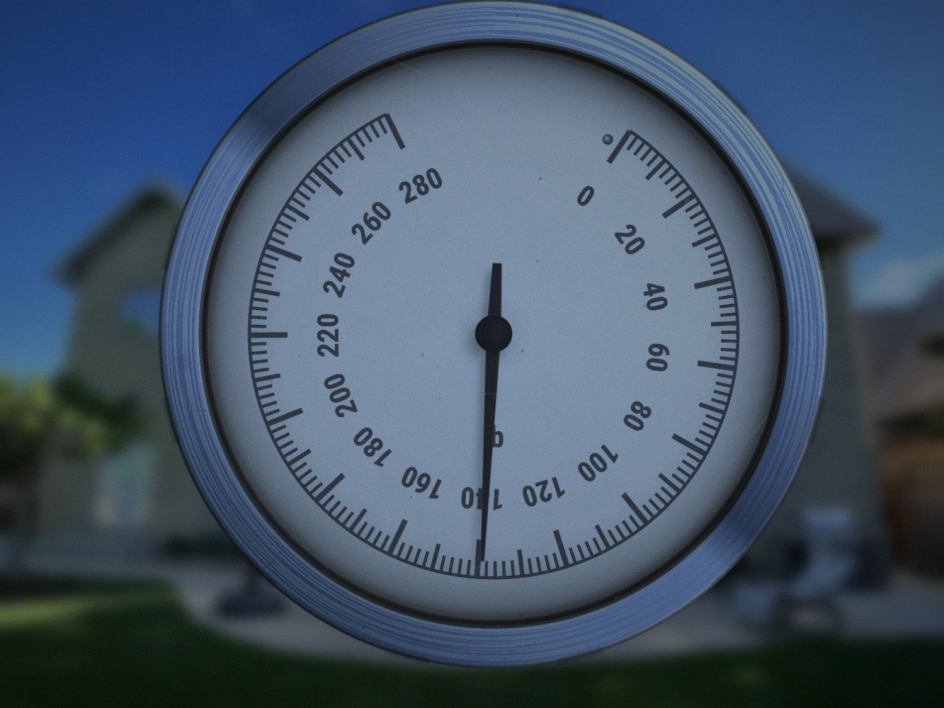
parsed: 139 lb
